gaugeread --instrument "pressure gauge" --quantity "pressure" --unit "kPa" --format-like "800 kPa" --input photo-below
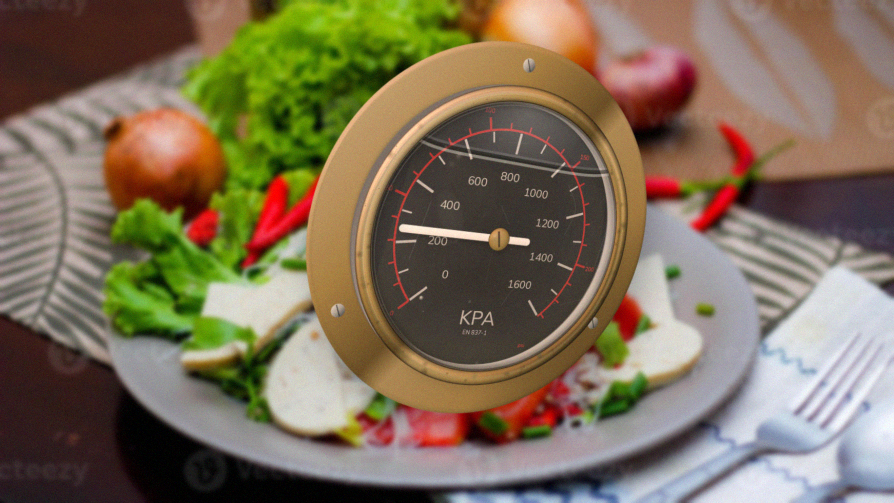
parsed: 250 kPa
